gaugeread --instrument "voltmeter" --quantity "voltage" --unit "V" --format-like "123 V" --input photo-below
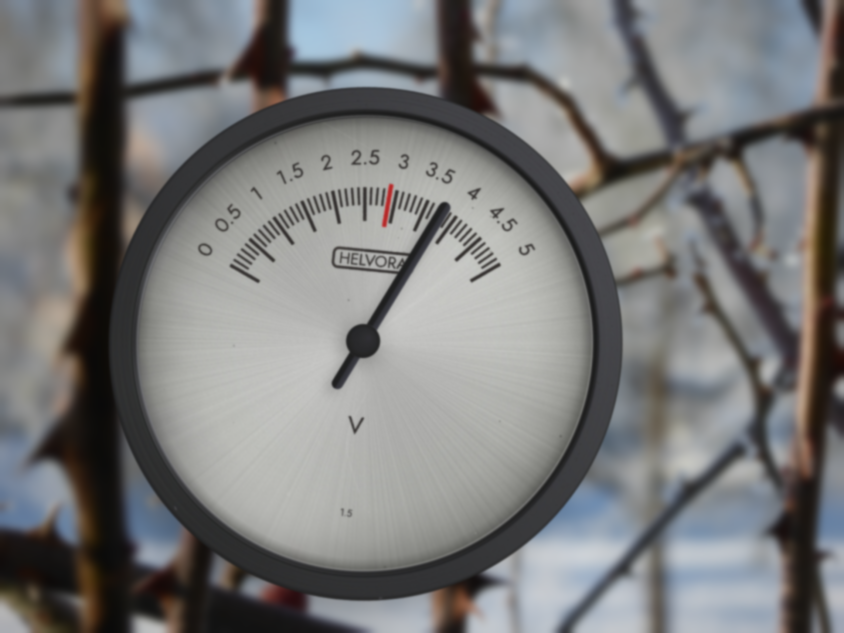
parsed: 3.8 V
